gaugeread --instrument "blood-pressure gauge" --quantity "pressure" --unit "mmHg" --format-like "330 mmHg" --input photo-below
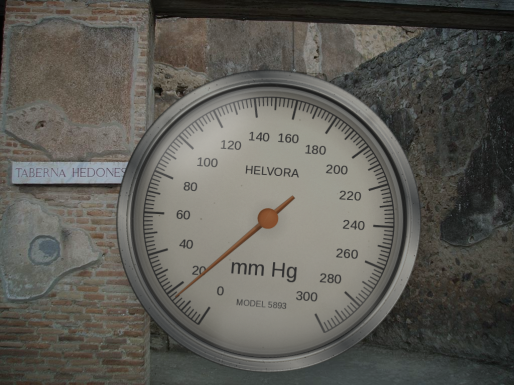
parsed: 16 mmHg
